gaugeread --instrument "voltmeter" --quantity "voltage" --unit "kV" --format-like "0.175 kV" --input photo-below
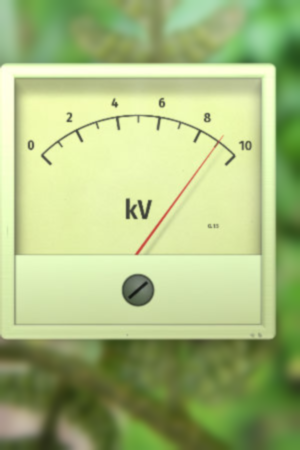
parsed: 9 kV
